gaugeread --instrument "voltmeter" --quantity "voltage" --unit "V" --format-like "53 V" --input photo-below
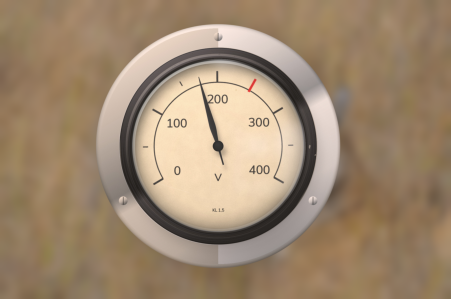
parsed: 175 V
